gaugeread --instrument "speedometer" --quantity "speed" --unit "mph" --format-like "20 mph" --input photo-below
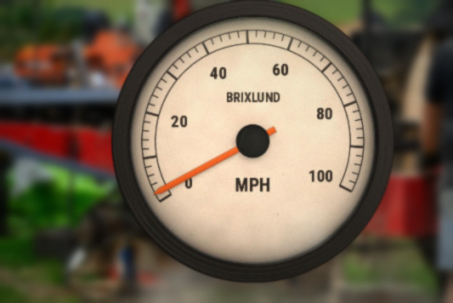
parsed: 2 mph
